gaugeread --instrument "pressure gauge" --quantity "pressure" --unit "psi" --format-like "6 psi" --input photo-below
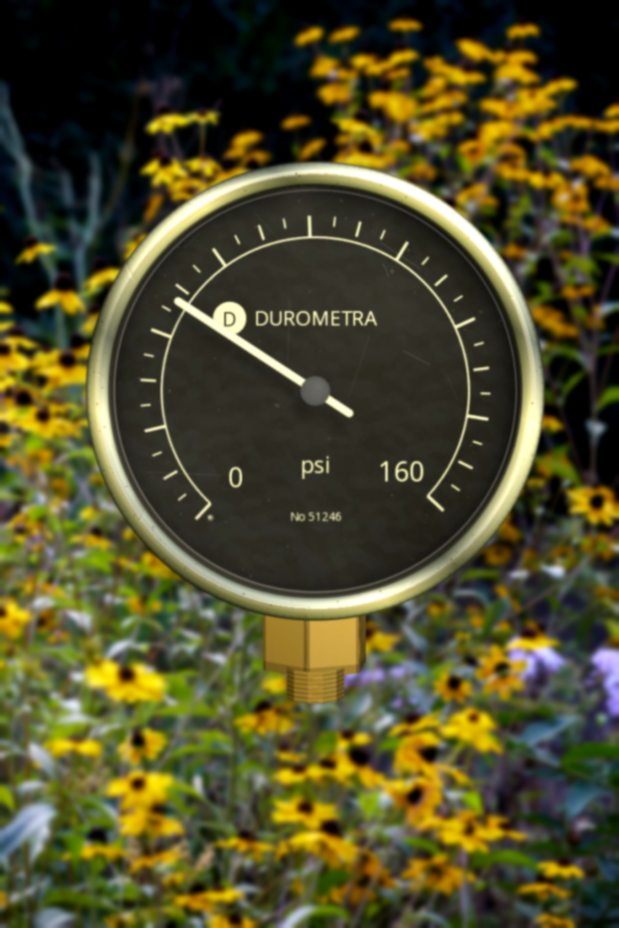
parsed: 47.5 psi
